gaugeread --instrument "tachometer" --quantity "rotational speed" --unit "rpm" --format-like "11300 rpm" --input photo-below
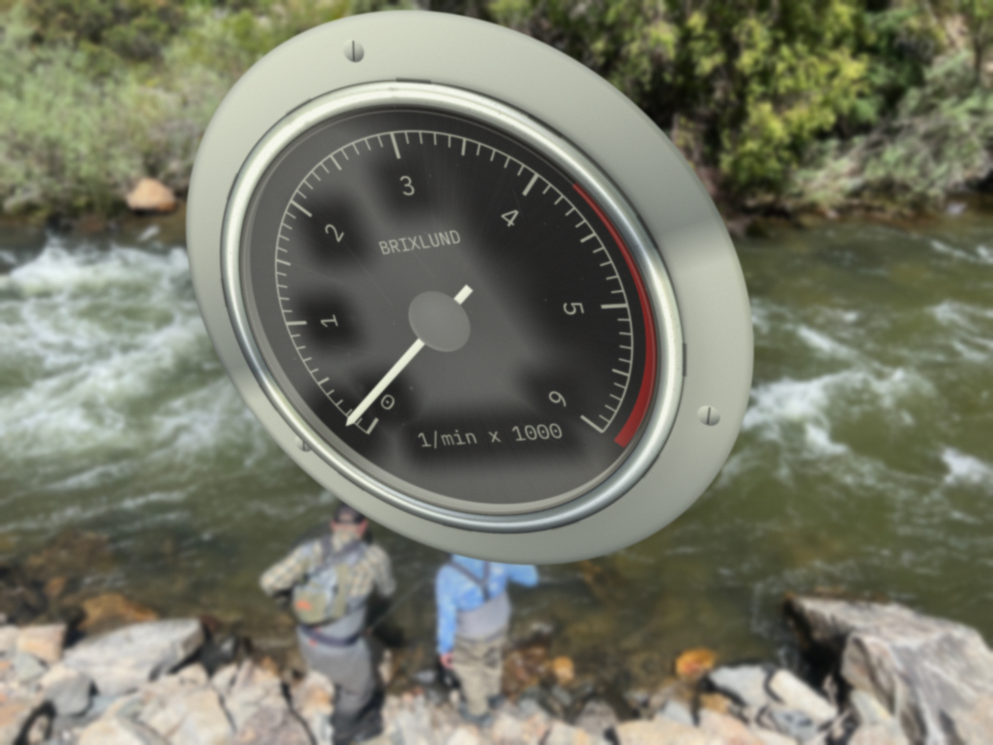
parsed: 150 rpm
